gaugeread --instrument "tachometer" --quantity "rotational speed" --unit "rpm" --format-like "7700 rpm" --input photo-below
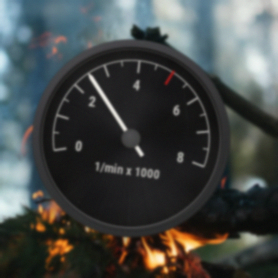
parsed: 2500 rpm
